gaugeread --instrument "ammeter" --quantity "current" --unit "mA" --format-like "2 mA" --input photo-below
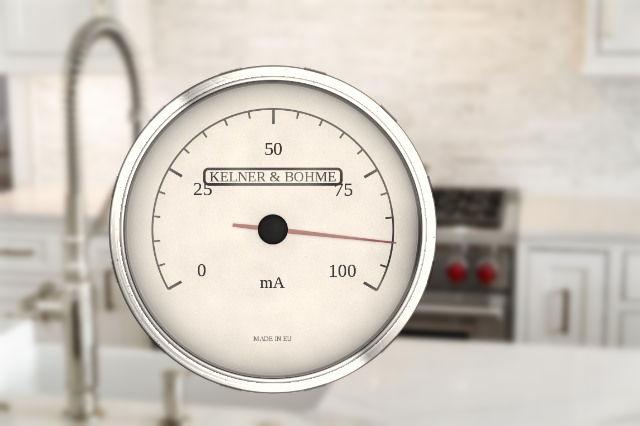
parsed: 90 mA
